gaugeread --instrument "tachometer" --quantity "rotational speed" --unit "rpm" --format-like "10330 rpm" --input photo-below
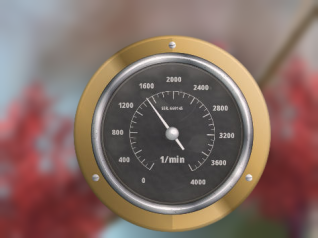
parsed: 1500 rpm
